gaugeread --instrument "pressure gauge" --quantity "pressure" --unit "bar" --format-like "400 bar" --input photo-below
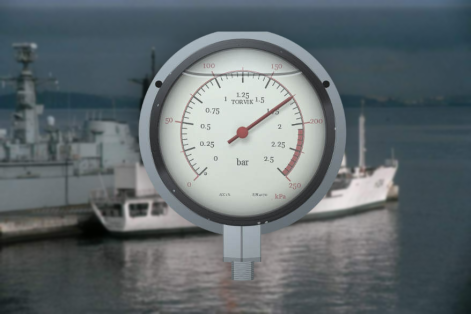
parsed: 1.75 bar
